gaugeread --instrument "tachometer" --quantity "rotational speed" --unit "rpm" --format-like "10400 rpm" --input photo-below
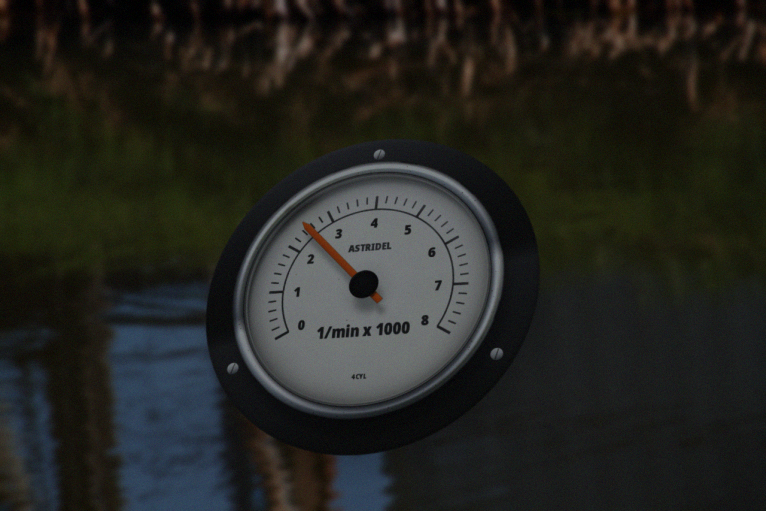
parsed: 2500 rpm
